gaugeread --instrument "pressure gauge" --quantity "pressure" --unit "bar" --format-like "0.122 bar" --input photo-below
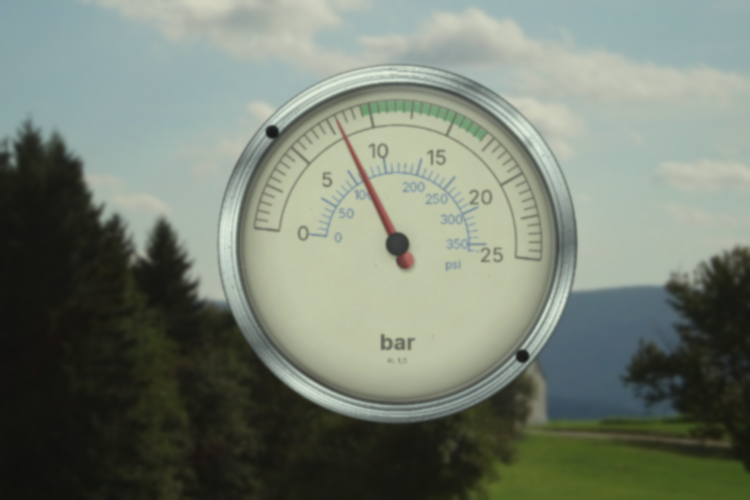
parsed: 8 bar
